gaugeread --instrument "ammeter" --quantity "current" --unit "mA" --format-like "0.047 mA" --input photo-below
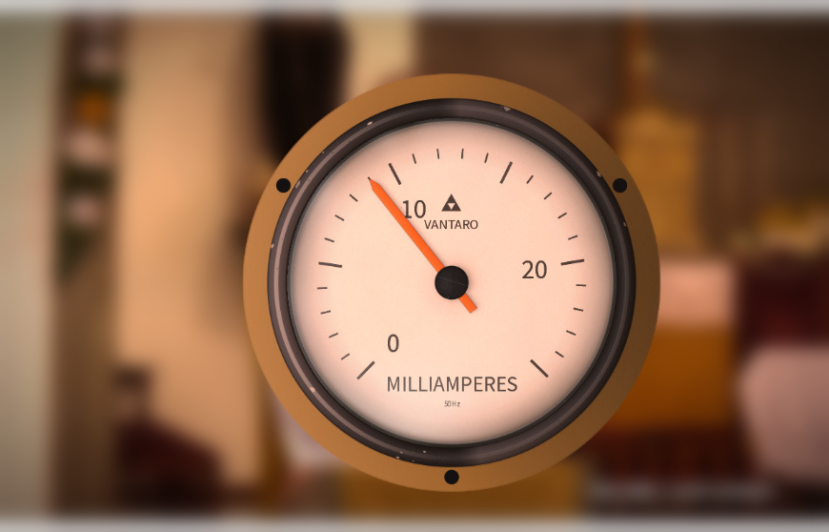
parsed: 9 mA
